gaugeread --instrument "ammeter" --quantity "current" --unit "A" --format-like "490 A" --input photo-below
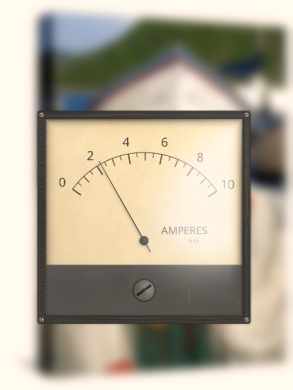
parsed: 2.25 A
